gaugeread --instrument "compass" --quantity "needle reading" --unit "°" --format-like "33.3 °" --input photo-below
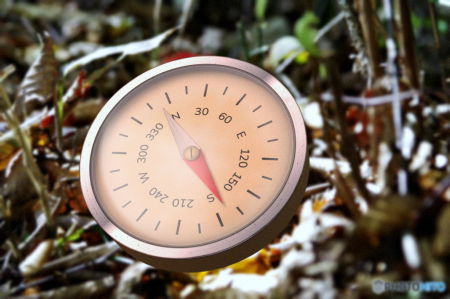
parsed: 172.5 °
